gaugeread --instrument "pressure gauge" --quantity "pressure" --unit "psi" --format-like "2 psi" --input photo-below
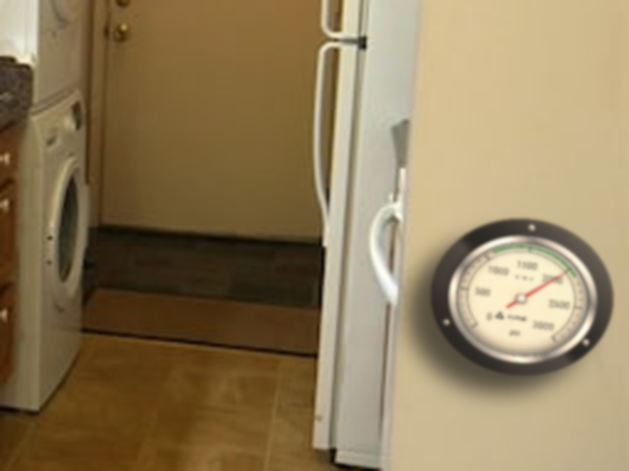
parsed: 2000 psi
